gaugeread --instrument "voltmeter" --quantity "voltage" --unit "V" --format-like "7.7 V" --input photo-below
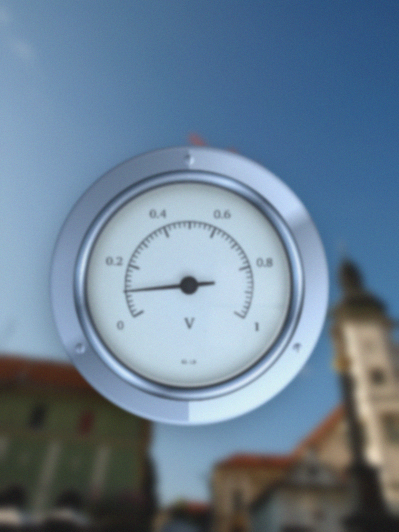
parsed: 0.1 V
